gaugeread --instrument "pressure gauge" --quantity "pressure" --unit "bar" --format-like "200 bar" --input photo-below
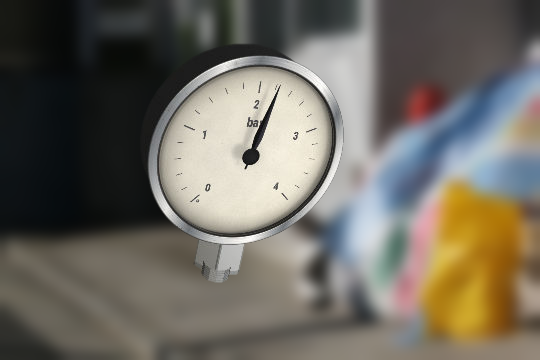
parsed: 2.2 bar
